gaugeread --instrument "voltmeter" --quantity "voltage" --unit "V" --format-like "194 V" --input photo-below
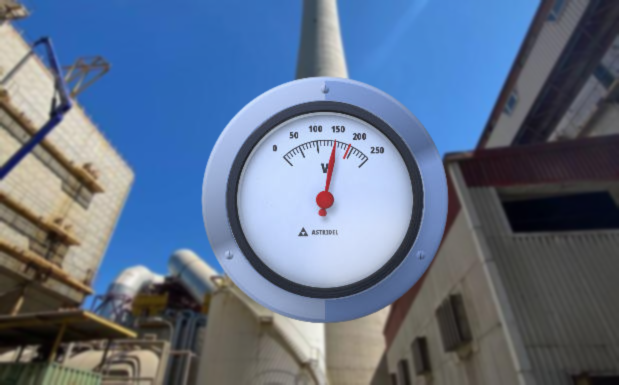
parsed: 150 V
